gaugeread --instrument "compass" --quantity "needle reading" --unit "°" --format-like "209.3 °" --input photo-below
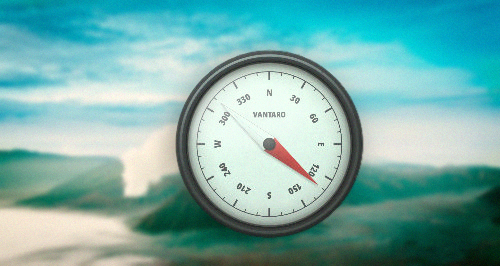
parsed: 130 °
